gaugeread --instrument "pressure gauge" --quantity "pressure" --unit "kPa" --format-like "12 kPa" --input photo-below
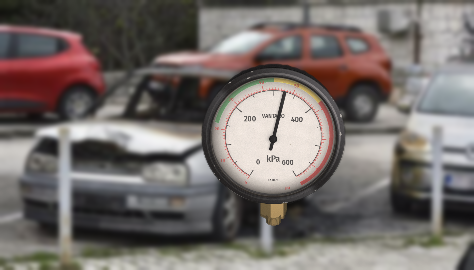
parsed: 325 kPa
